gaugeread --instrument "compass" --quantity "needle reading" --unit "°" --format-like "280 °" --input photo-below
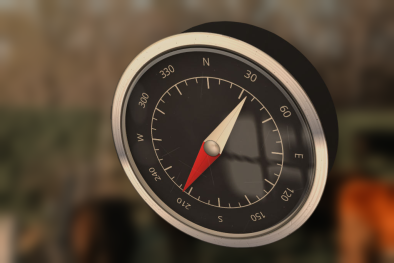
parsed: 215 °
